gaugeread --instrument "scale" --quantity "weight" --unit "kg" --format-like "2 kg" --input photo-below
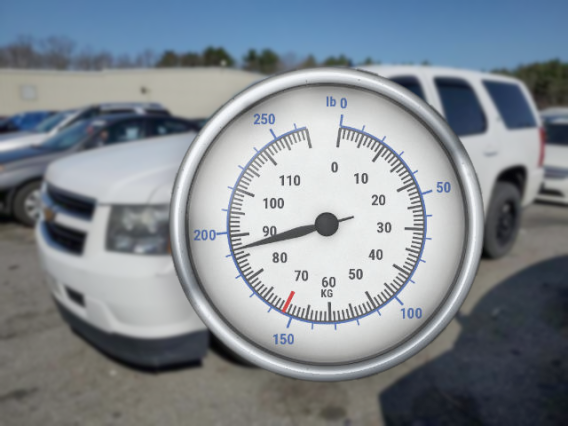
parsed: 87 kg
